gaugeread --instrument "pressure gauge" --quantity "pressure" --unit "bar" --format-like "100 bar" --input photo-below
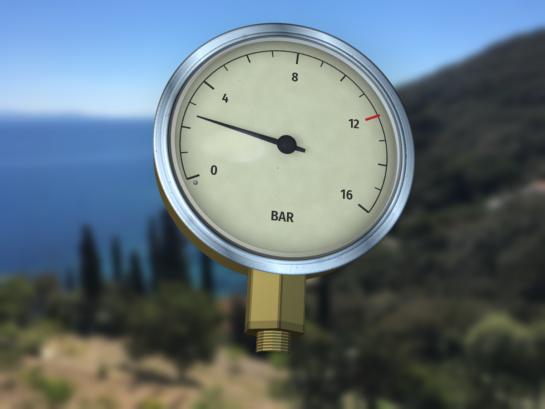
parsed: 2.5 bar
